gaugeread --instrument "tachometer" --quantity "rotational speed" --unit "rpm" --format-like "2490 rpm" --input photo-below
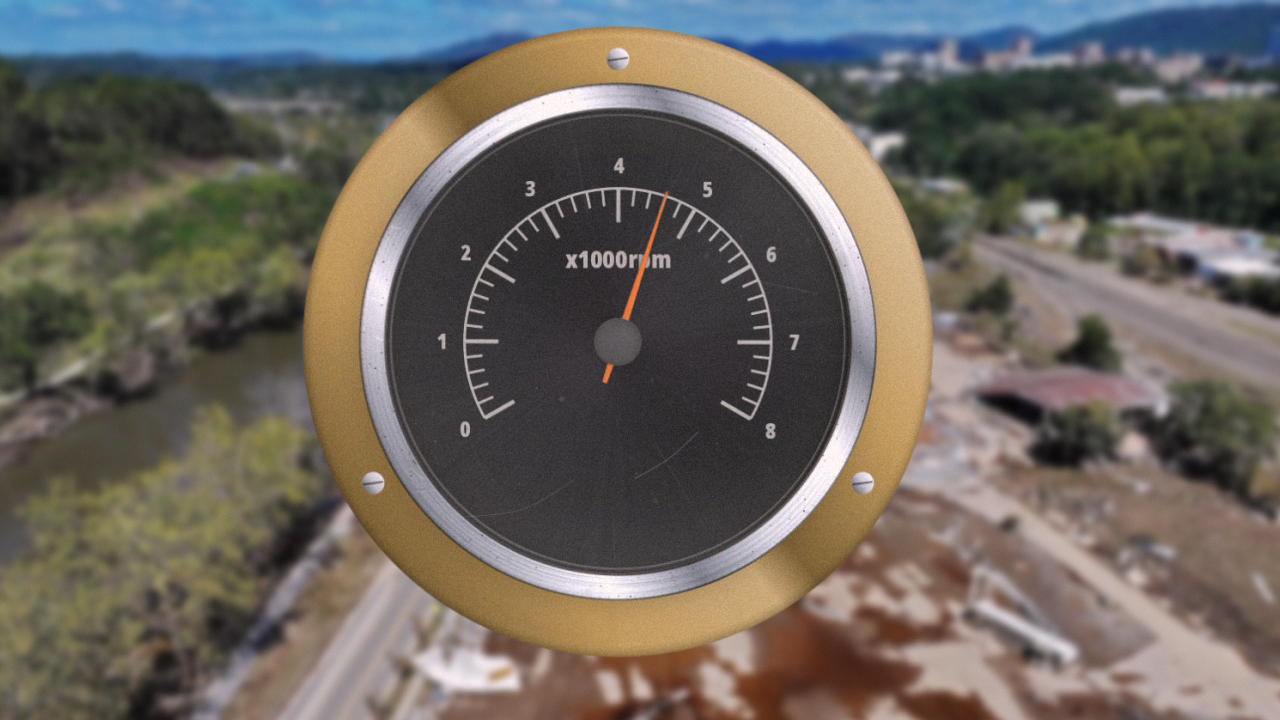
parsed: 4600 rpm
